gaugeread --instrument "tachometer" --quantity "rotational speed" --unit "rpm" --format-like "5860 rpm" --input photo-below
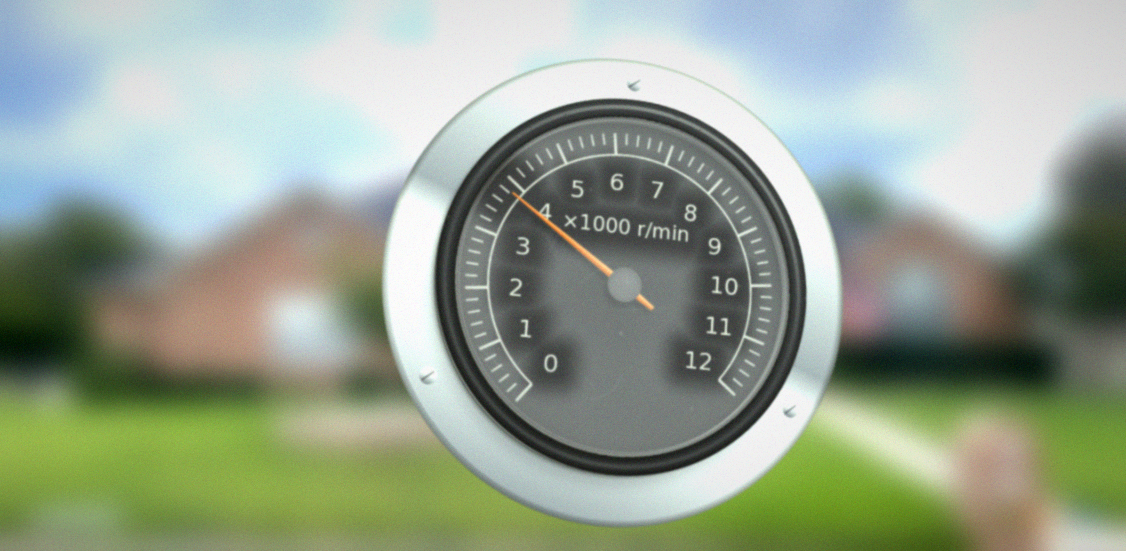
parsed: 3800 rpm
